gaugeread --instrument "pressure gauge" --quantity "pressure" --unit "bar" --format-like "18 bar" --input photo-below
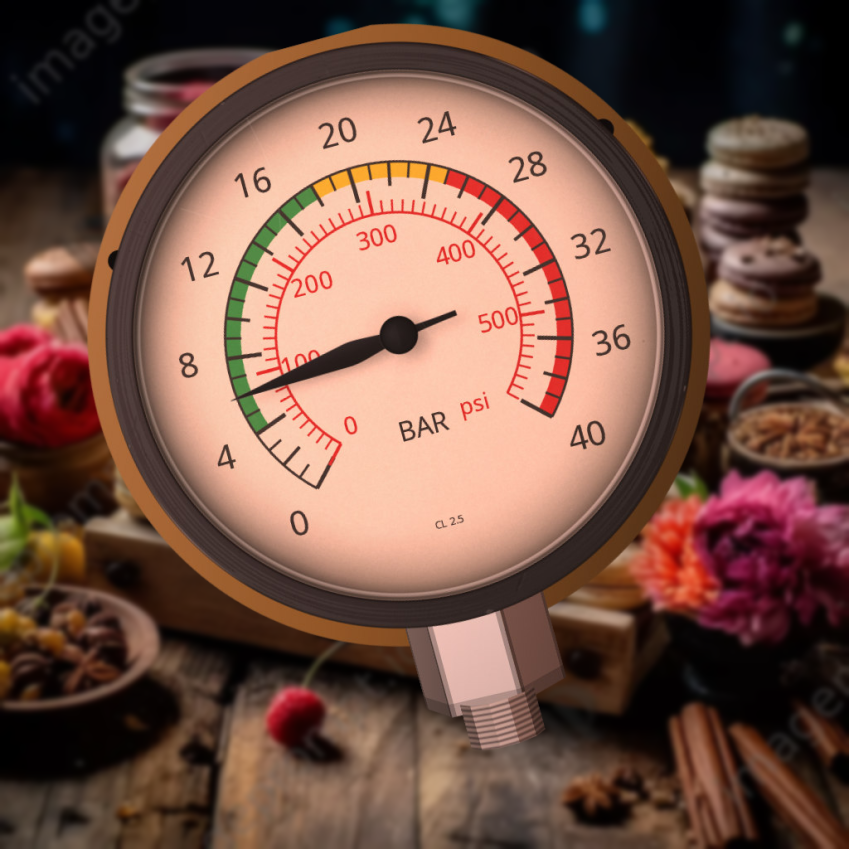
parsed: 6 bar
